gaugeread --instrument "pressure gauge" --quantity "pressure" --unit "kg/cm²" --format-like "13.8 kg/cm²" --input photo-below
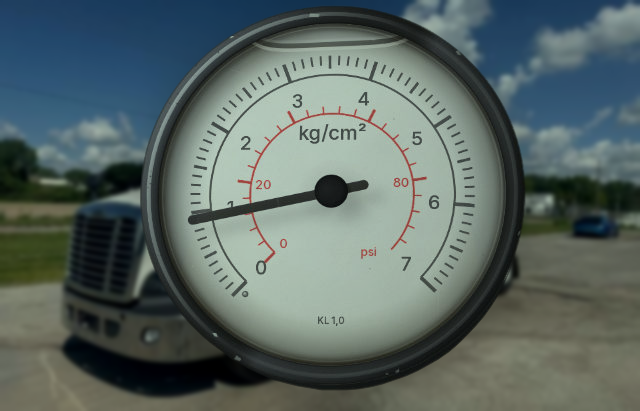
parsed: 0.9 kg/cm²
